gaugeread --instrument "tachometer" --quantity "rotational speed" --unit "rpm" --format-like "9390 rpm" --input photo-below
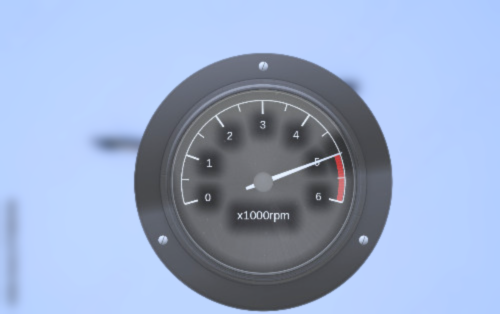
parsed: 5000 rpm
